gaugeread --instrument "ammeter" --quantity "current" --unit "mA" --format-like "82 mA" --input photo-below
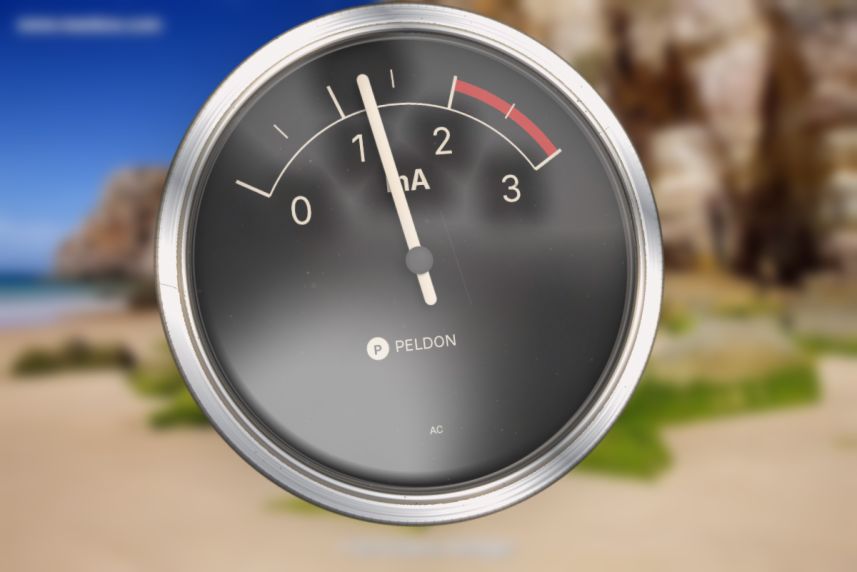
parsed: 1.25 mA
